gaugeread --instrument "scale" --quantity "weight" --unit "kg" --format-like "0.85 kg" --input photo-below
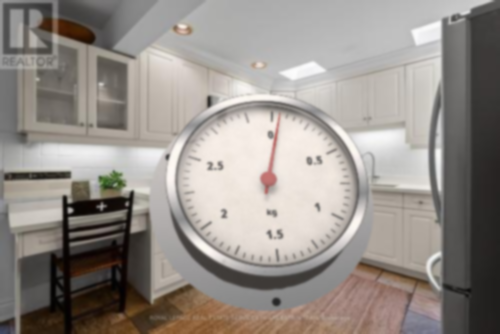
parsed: 0.05 kg
